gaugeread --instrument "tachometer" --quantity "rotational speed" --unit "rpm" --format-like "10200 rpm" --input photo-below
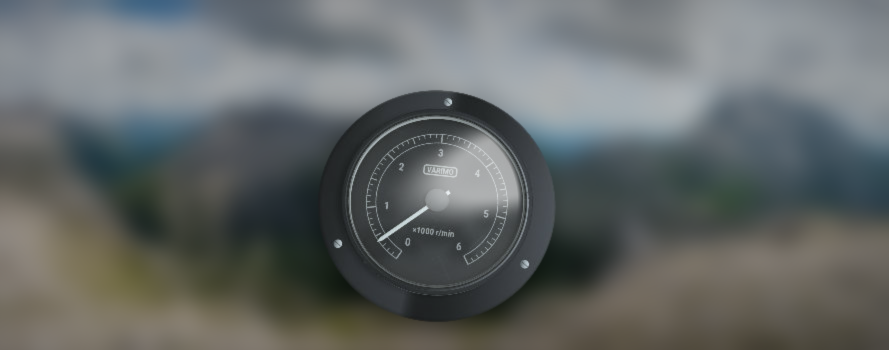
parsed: 400 rpm
